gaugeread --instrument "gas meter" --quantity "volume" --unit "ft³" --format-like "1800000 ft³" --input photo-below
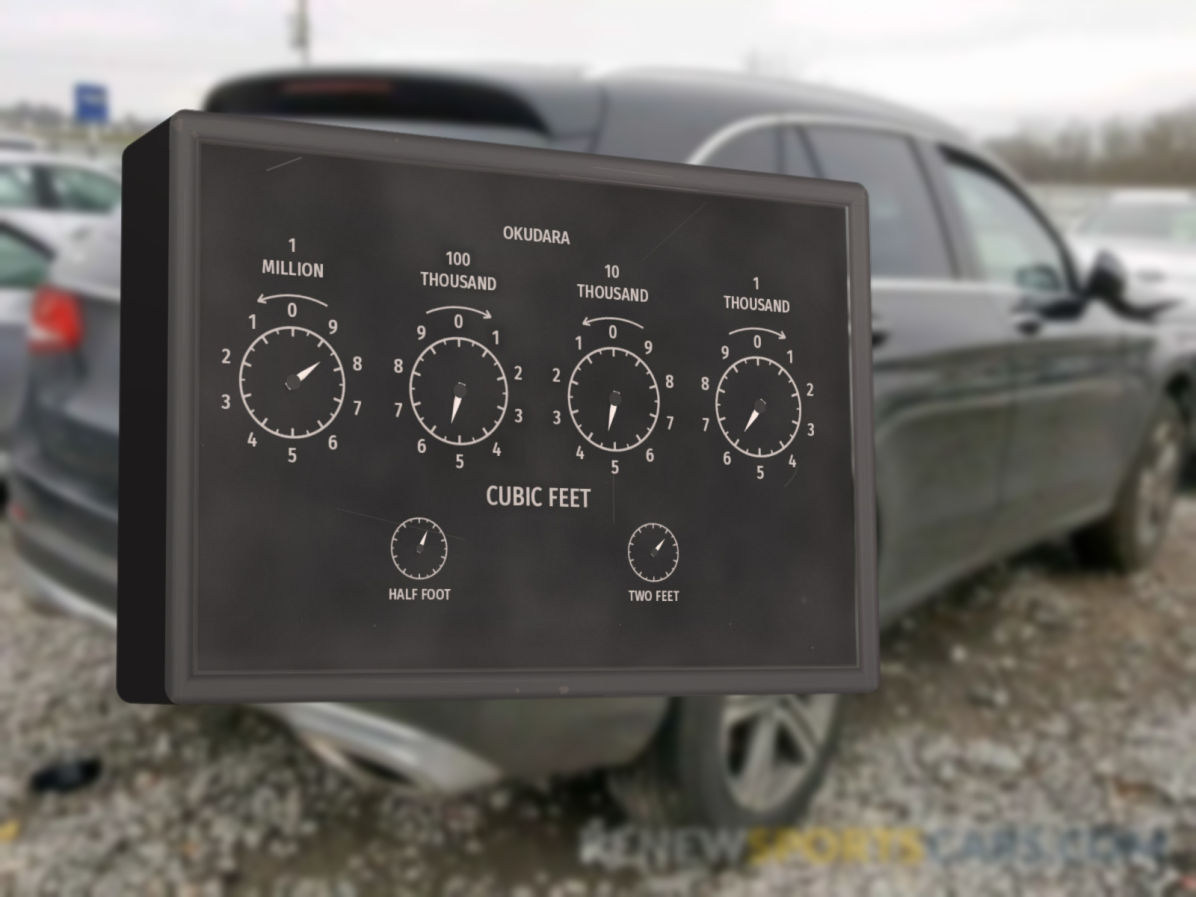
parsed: 854600 ft³
